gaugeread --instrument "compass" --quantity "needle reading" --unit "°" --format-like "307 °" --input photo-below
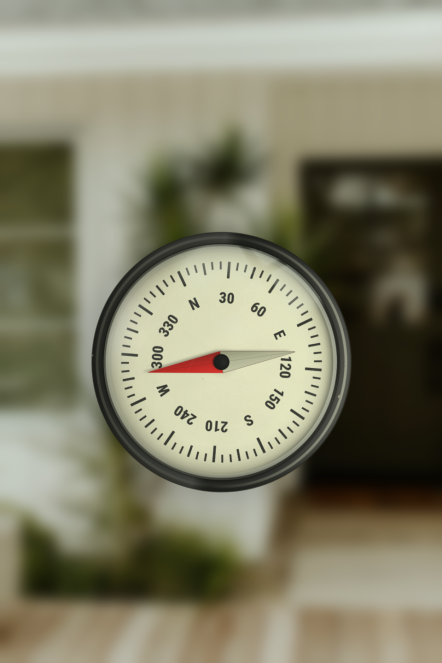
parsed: 287.5 °
